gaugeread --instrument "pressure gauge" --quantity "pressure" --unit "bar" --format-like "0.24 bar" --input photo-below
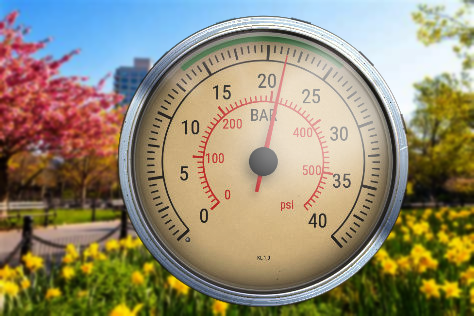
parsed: 21.5 bar
